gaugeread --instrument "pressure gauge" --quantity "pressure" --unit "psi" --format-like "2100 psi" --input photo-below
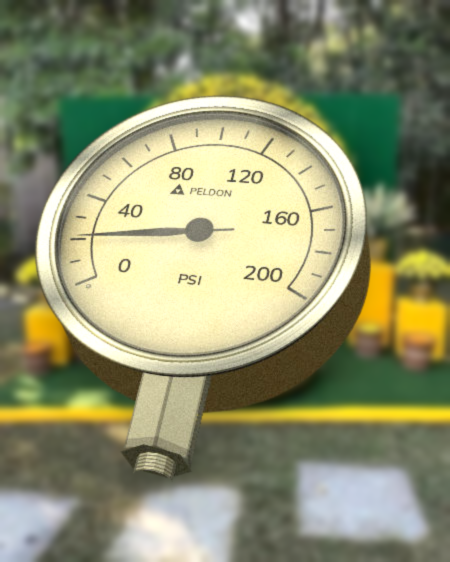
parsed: 20 psi
